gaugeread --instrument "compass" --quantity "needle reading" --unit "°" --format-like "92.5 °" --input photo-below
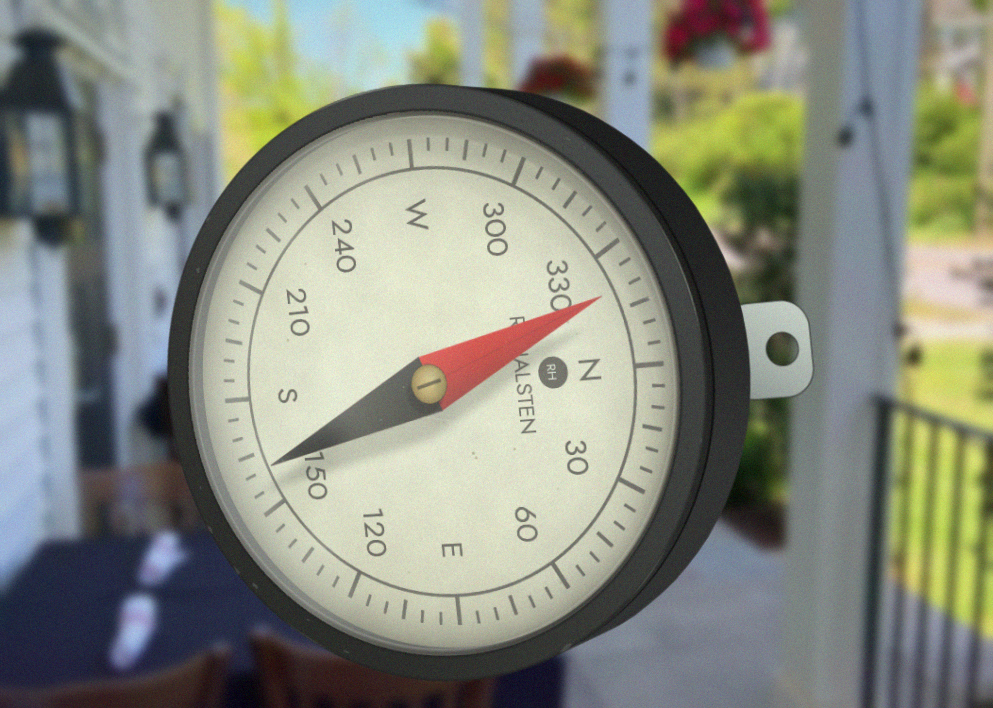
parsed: 340 °
